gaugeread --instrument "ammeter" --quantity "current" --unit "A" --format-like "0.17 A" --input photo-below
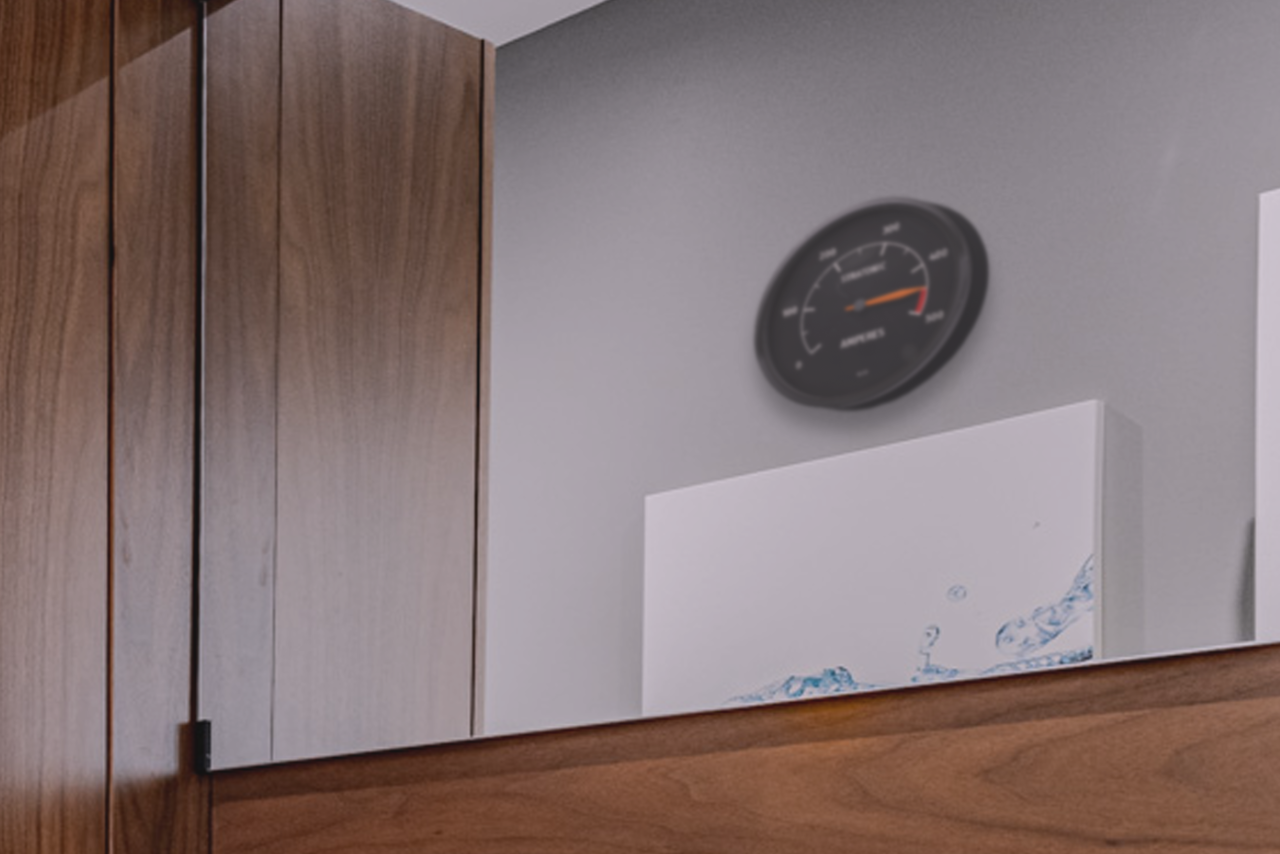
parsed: 450 A
